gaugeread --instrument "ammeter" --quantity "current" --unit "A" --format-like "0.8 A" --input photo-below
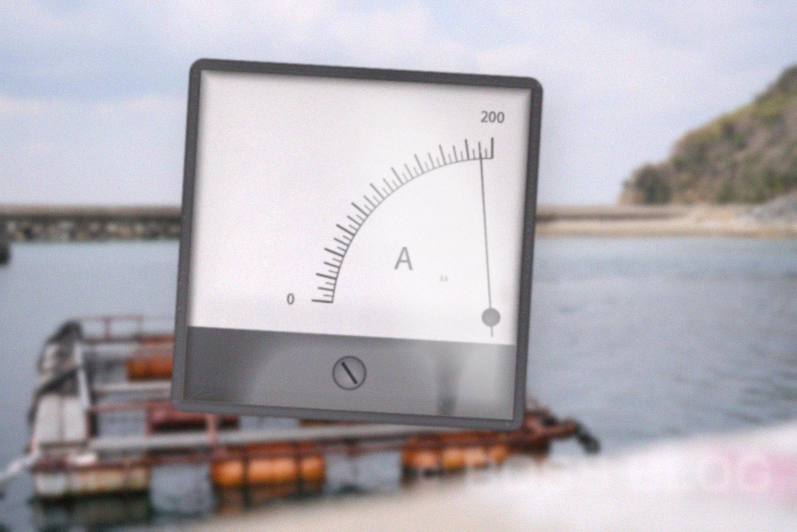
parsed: 190 A
